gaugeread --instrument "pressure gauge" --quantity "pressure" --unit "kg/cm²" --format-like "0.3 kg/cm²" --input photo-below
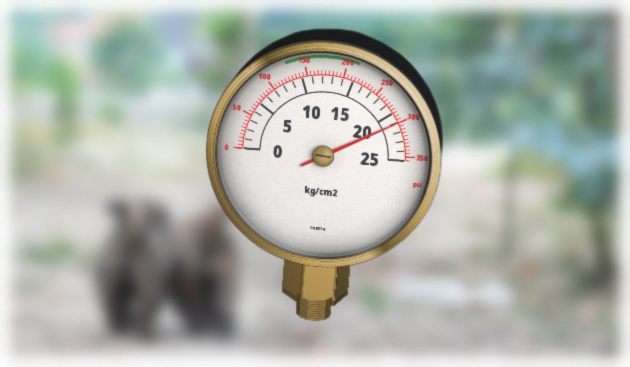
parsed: 21 kg/cm²
